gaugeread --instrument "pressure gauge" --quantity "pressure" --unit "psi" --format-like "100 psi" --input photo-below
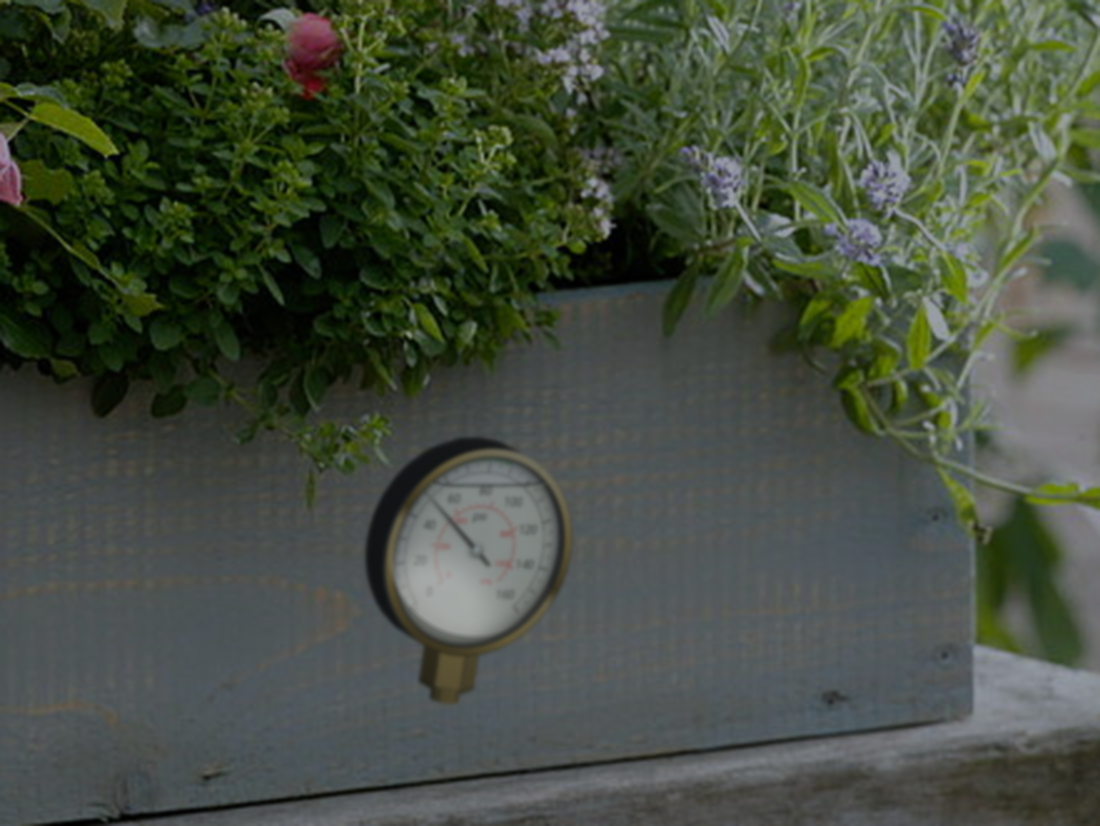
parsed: 50 psi
